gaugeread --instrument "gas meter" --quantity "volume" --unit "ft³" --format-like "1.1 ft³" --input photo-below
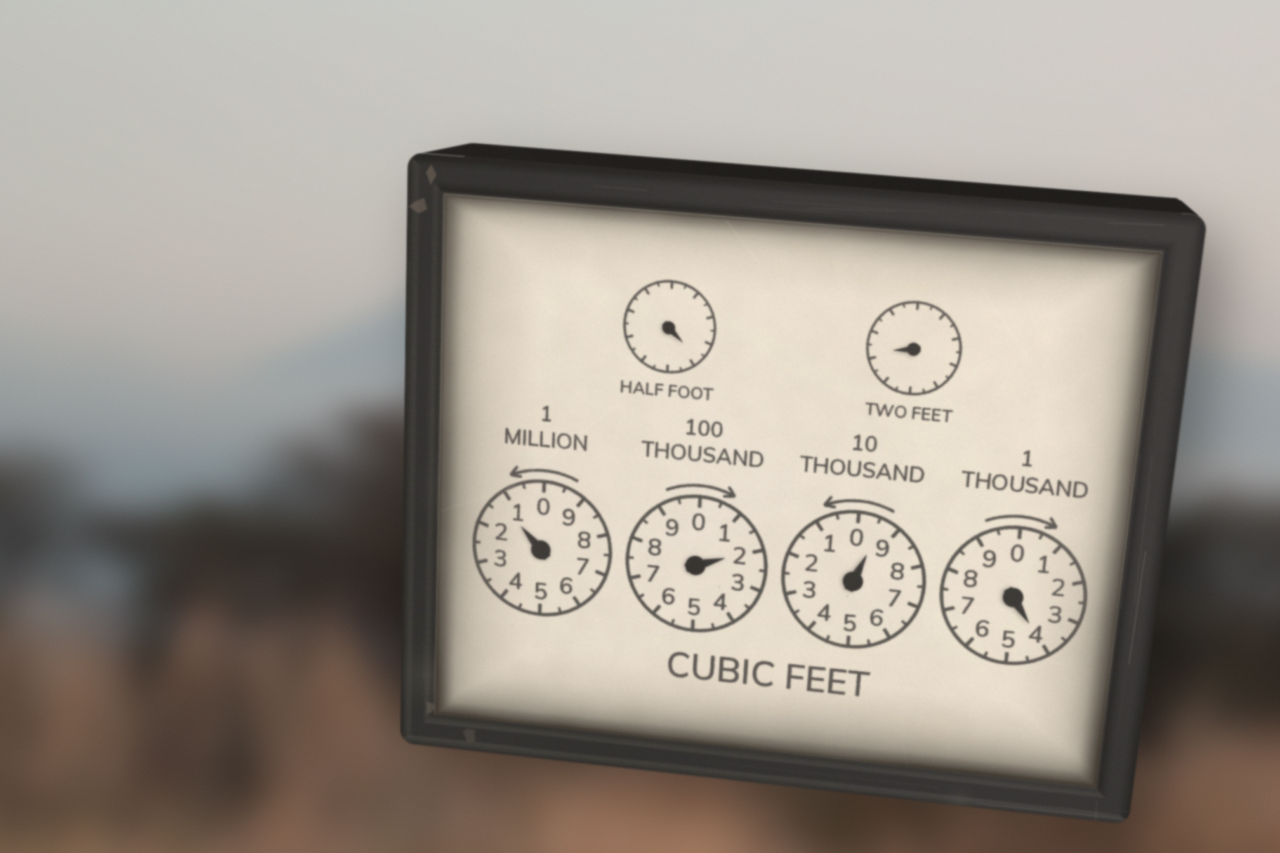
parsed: 119400 ft³
